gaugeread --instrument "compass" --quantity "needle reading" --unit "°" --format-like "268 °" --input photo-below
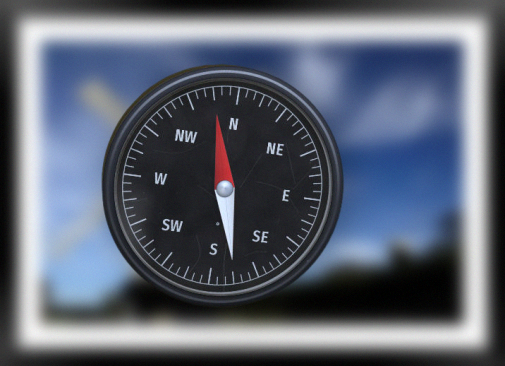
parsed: 345 °
